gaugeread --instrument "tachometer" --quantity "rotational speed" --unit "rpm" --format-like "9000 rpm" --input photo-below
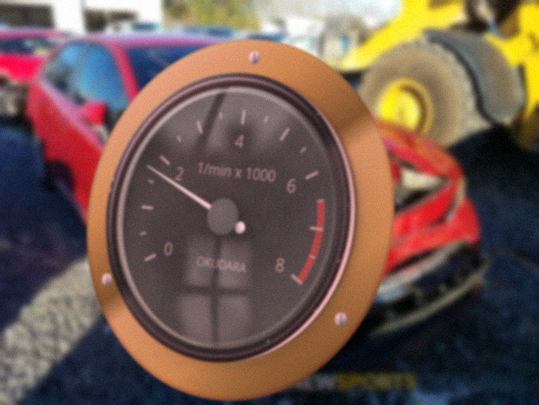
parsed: 1750 rpm
